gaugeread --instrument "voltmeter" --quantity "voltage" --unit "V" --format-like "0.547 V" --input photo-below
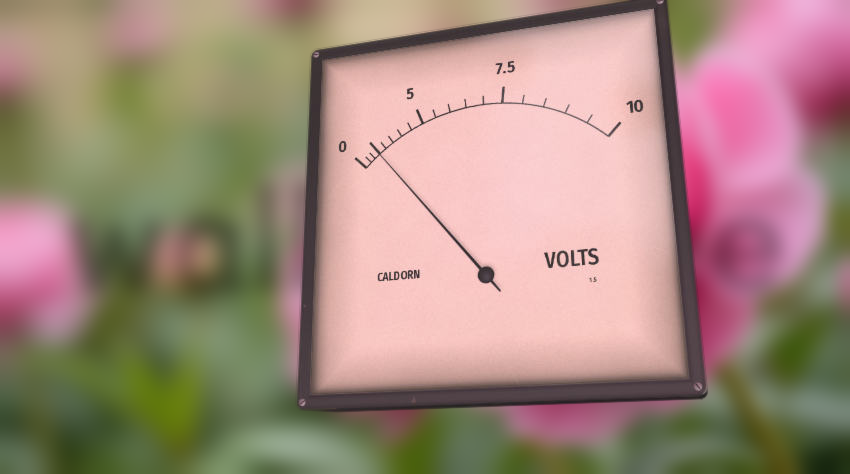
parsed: 2.5 V
